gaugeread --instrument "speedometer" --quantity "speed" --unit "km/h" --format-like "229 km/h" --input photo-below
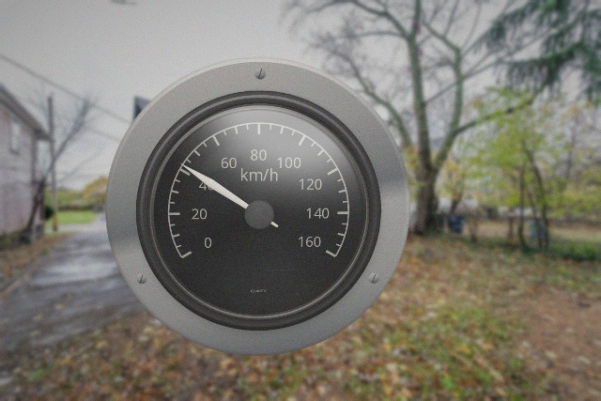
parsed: 42.5 km/h
